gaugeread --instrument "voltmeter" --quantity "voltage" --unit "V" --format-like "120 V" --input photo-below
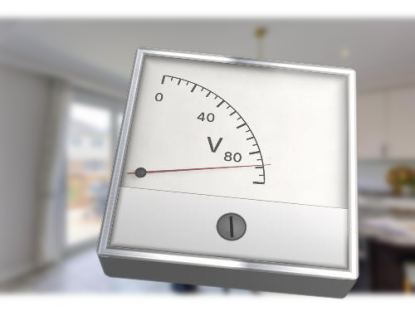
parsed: 90 V
